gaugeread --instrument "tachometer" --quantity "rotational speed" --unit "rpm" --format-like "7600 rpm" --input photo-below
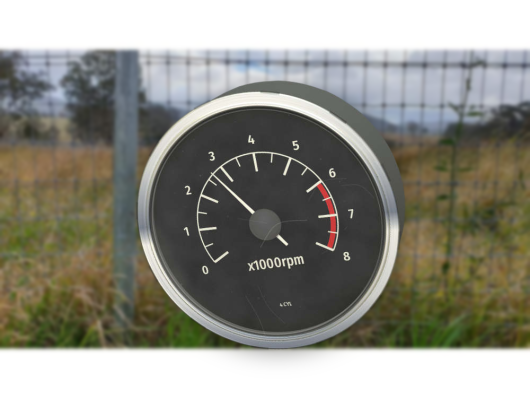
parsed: 2750 rpm
